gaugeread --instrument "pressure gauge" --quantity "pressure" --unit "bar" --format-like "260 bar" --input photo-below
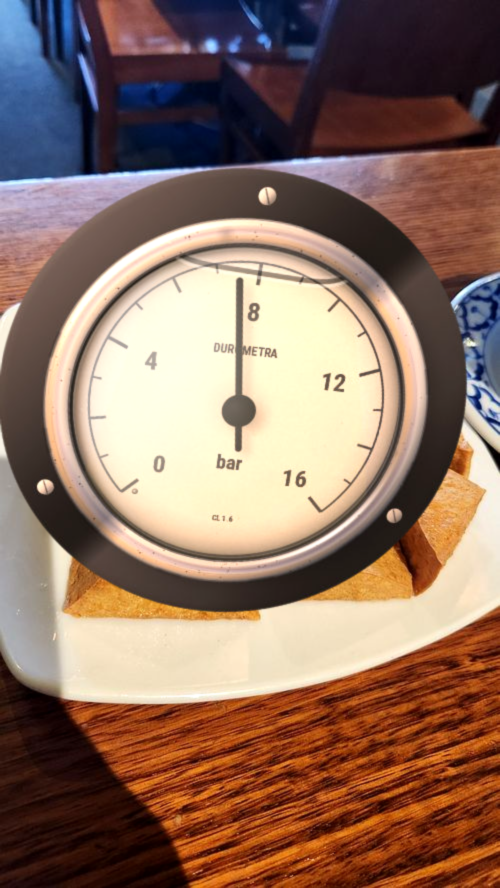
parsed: 7.5 bar
